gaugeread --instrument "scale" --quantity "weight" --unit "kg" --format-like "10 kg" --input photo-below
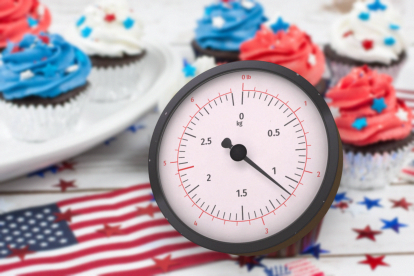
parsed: 1.1 kg
